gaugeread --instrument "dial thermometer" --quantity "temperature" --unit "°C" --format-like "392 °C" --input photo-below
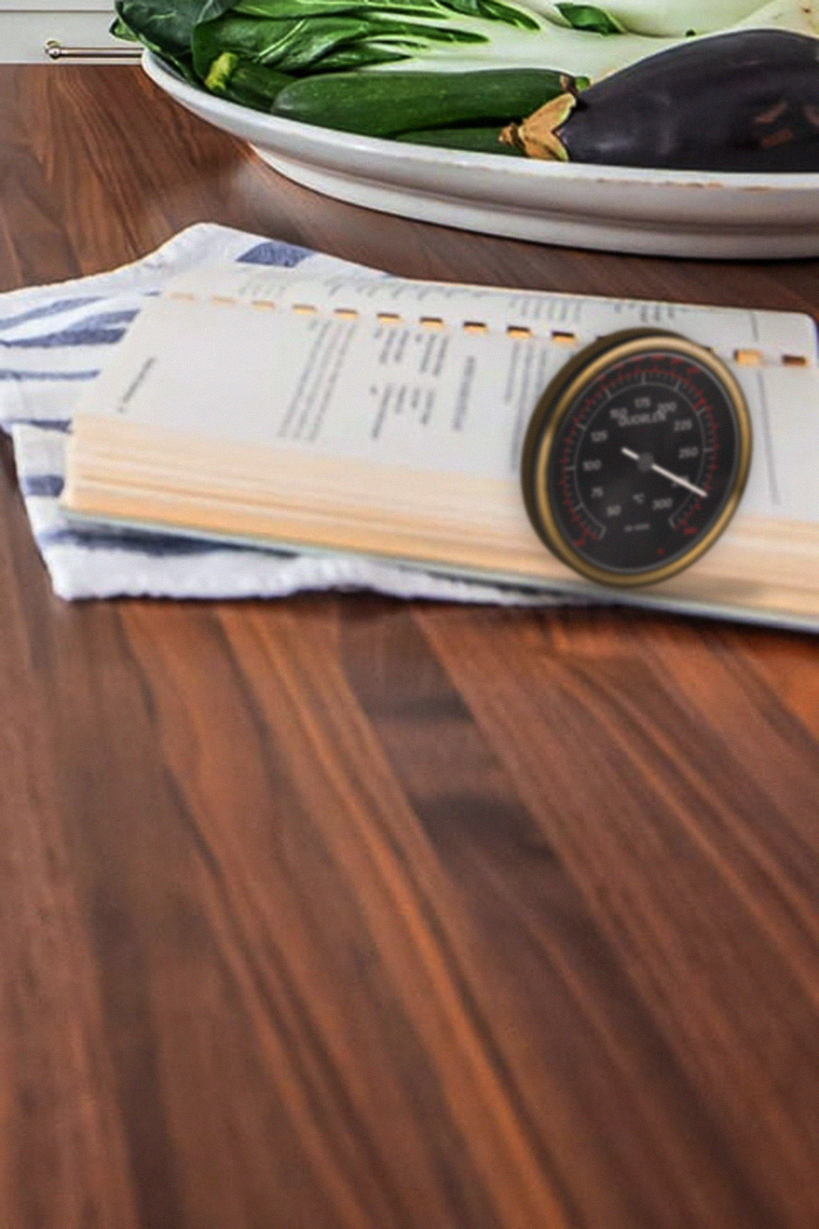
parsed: 275 °C
